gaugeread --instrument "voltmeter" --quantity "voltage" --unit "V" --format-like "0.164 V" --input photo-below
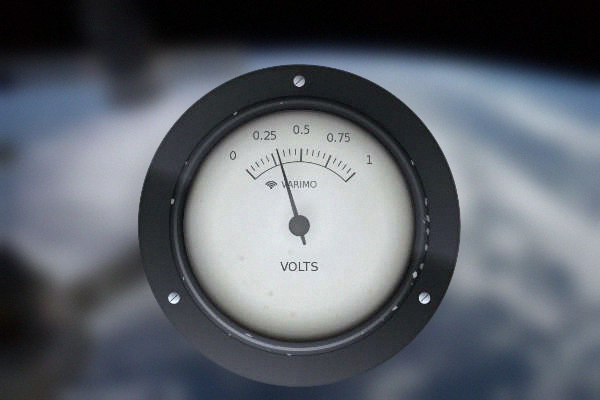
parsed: 0.3 V
